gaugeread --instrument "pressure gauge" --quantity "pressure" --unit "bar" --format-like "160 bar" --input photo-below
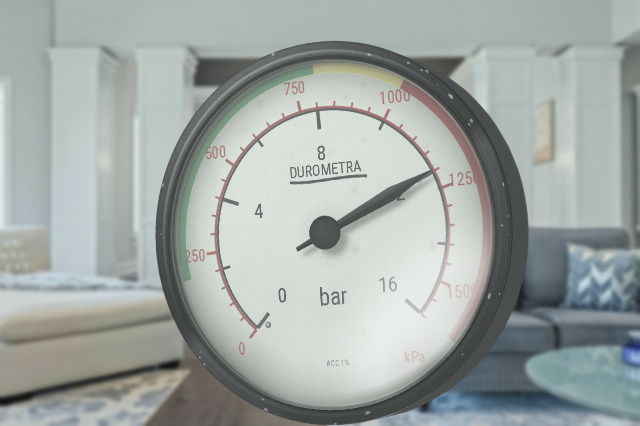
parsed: 12 bar
